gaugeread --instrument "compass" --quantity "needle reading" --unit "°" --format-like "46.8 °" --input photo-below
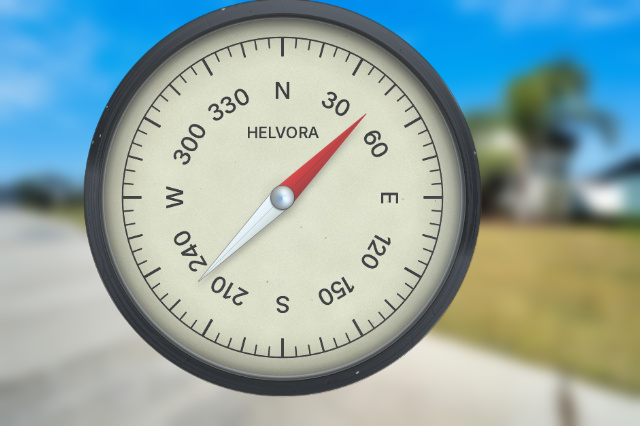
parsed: 45 °
